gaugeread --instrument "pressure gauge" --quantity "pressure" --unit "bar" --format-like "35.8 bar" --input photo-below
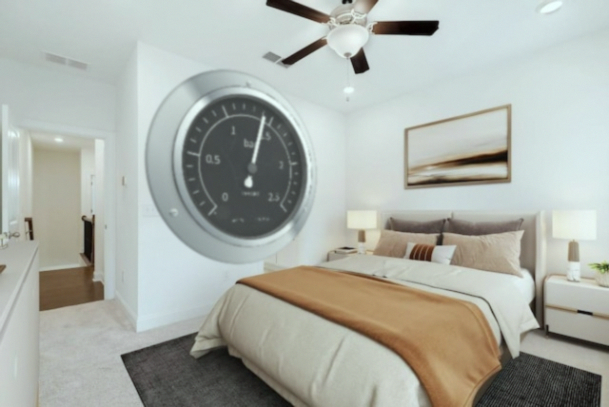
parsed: 1.4 bar
